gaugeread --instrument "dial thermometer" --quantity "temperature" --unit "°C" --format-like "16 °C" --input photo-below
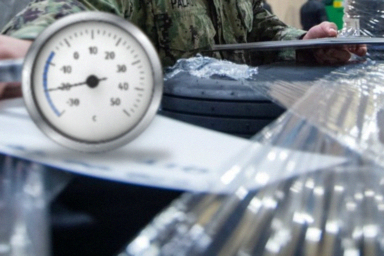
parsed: -20 °C
